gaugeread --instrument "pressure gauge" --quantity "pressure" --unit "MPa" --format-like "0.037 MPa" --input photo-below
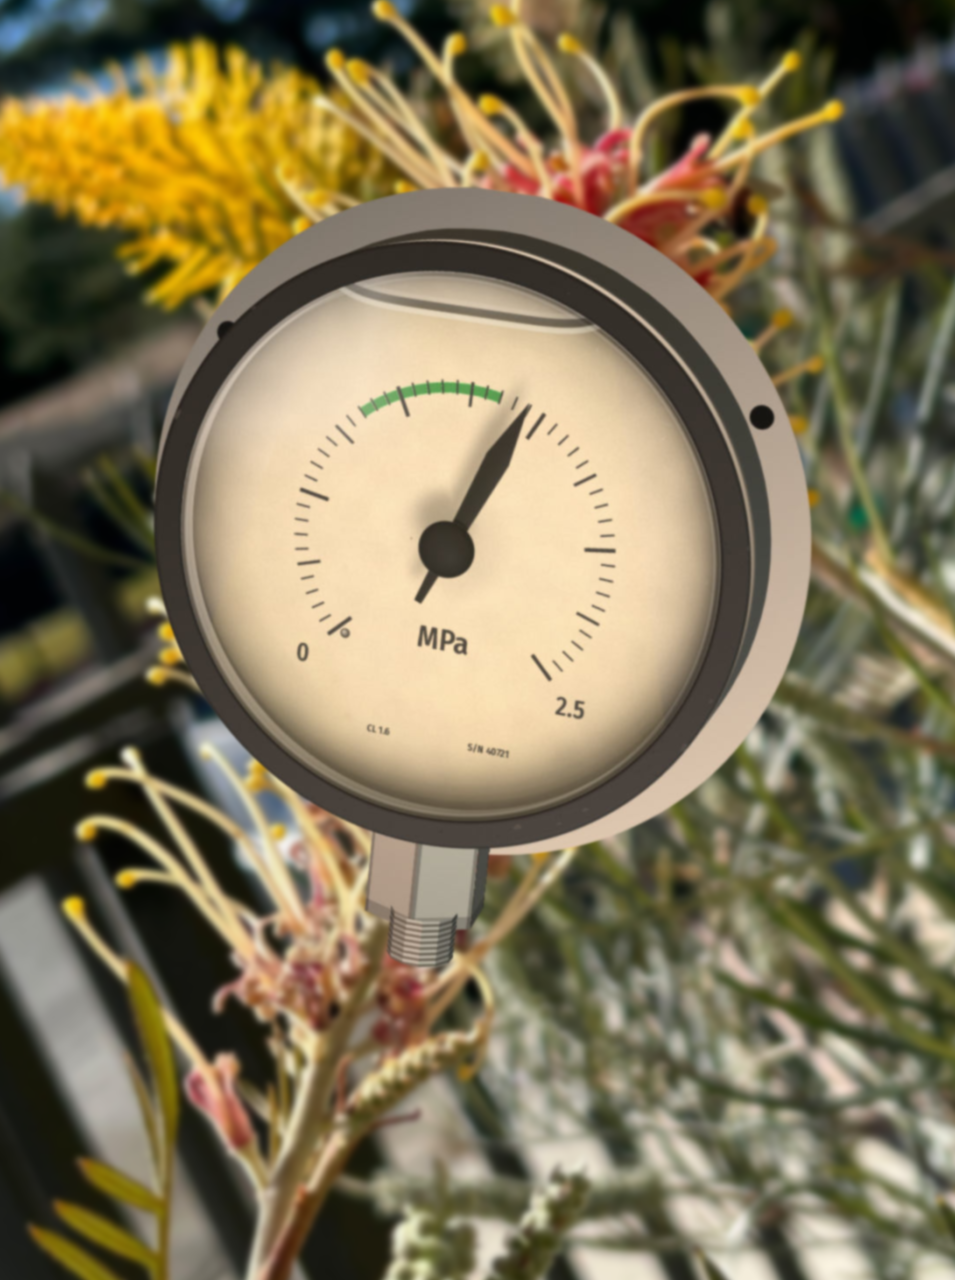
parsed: 1.45 MPa
